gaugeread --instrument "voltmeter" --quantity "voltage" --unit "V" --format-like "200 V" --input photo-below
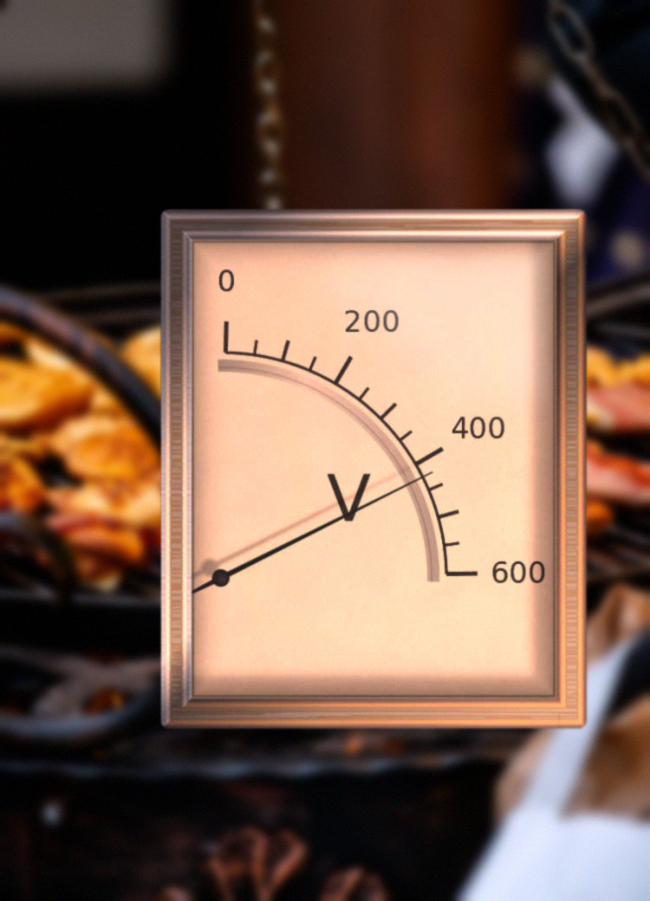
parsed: 425 V
